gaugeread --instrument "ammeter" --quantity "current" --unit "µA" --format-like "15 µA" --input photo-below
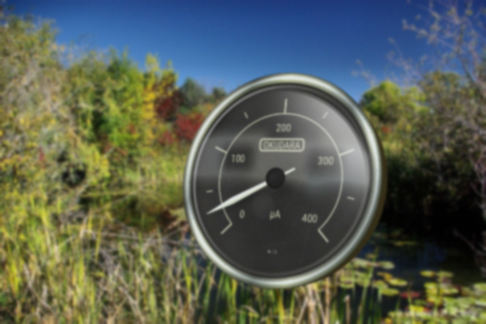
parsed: 25 µA
